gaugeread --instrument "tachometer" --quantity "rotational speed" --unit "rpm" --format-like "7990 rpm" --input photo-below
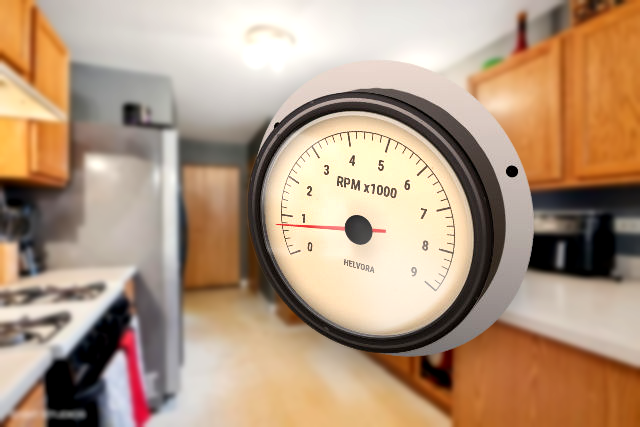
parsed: 800 rpm
